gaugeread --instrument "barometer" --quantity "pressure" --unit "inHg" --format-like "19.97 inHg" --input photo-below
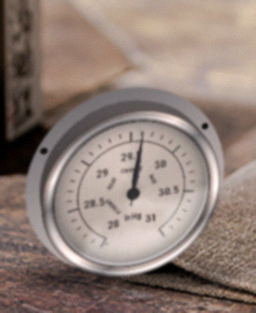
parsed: 29.6 inHg
